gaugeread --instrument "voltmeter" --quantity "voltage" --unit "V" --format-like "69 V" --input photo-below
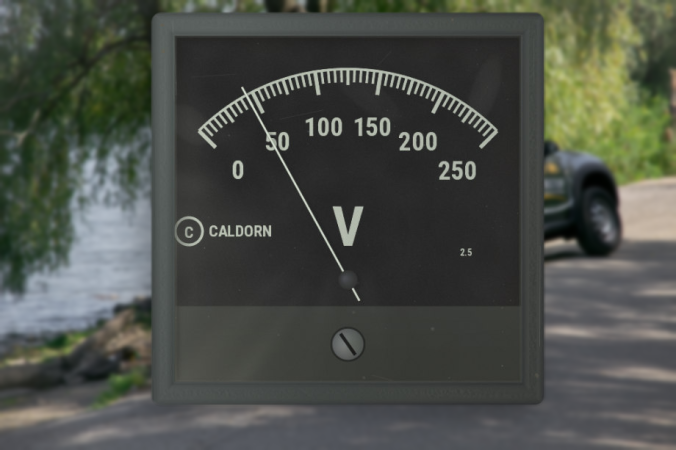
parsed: 45 V
